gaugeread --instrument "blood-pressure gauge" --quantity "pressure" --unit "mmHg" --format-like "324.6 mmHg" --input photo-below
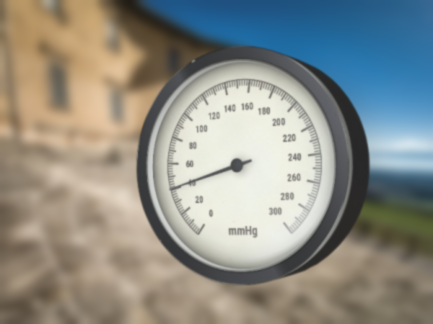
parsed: 40 mmHg
